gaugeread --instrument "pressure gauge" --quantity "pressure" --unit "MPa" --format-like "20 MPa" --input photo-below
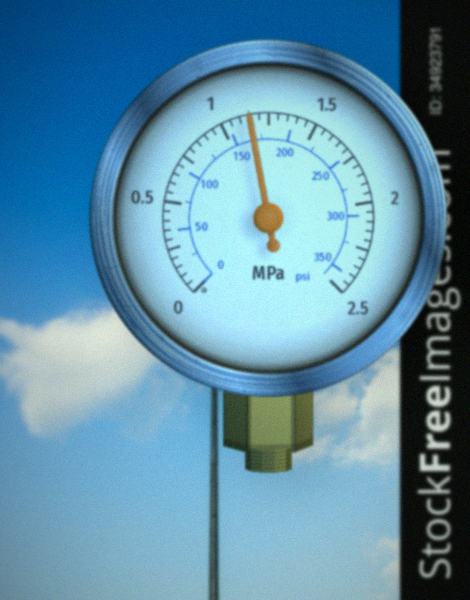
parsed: 1.15 MPa
